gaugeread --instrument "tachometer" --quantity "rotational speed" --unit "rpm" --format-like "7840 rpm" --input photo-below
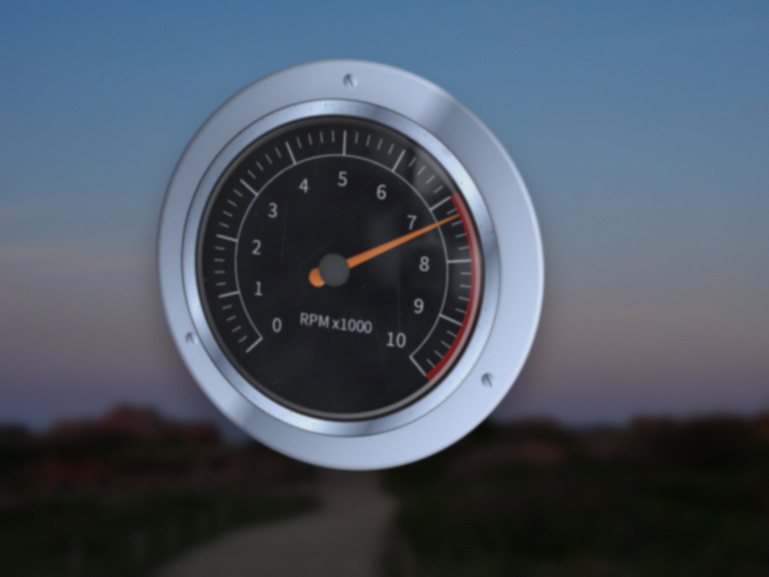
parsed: 7300 rpm
